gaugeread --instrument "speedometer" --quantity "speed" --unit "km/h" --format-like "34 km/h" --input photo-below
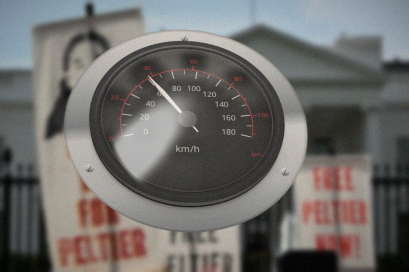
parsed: 60 km/h
